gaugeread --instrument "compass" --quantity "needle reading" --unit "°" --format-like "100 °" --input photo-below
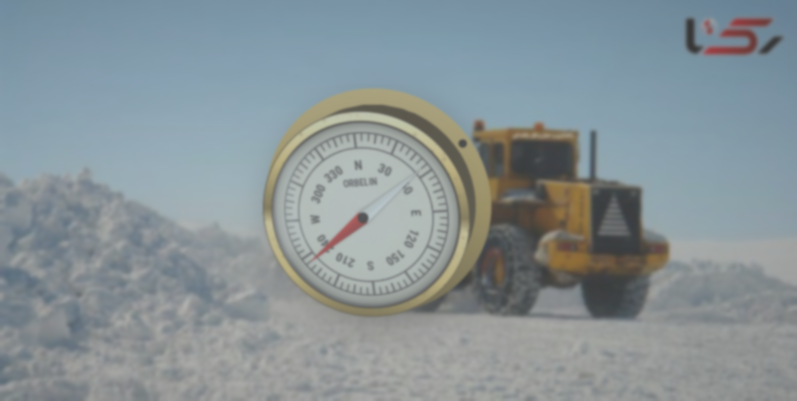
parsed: 235 °
